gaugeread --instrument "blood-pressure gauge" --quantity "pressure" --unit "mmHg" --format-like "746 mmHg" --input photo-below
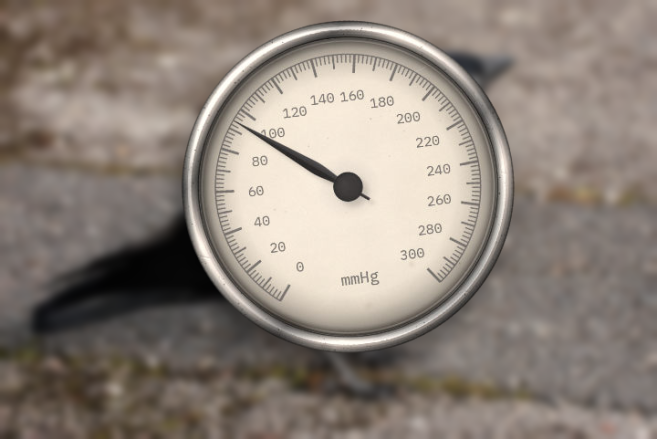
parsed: 94 mmHg
